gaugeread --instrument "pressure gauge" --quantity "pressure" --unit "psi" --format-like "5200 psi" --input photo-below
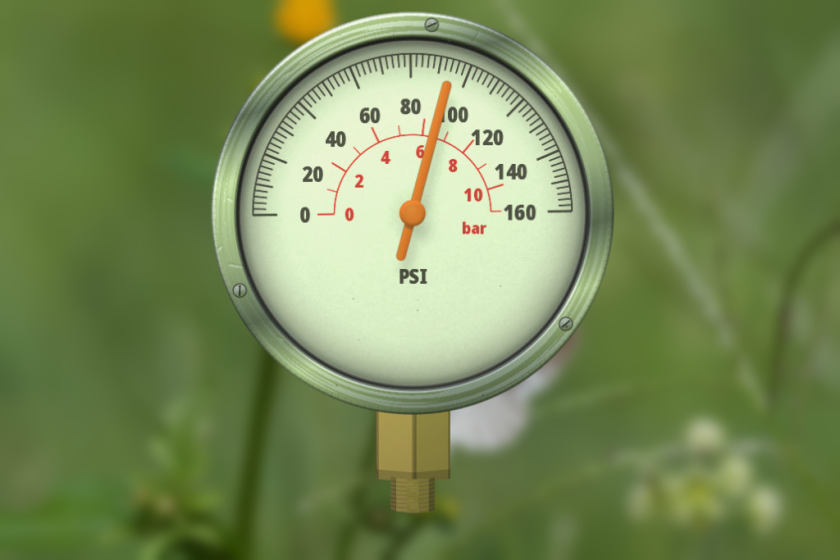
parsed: 94 psi
